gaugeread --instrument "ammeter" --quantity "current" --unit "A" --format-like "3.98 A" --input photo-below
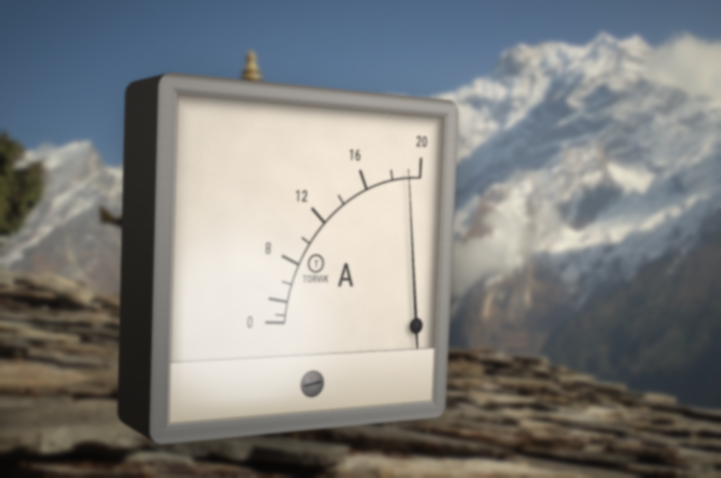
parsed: 19 A
